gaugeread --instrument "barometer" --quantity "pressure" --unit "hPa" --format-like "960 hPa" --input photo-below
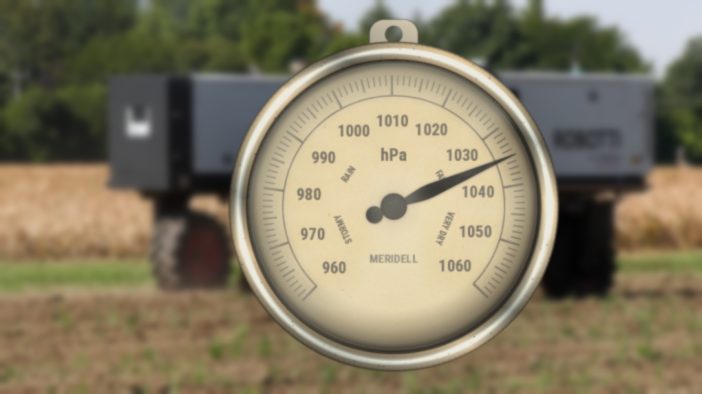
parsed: 1035 hPa
